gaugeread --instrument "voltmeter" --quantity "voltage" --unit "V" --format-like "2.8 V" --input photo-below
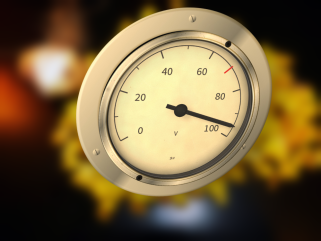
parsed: 95 V
